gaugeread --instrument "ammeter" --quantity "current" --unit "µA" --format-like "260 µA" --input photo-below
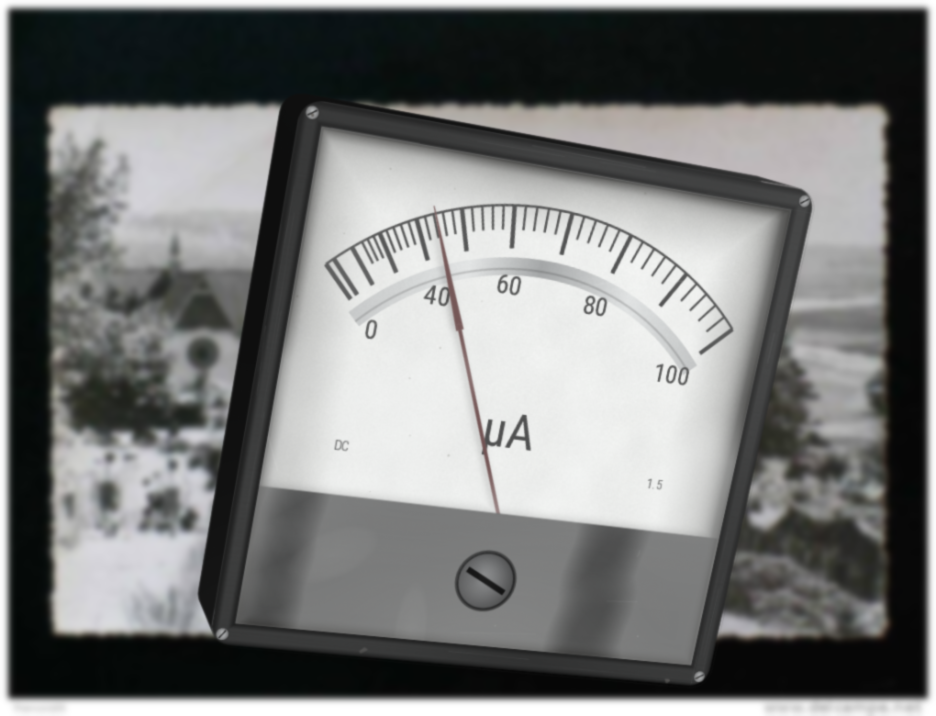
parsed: 44 µA
